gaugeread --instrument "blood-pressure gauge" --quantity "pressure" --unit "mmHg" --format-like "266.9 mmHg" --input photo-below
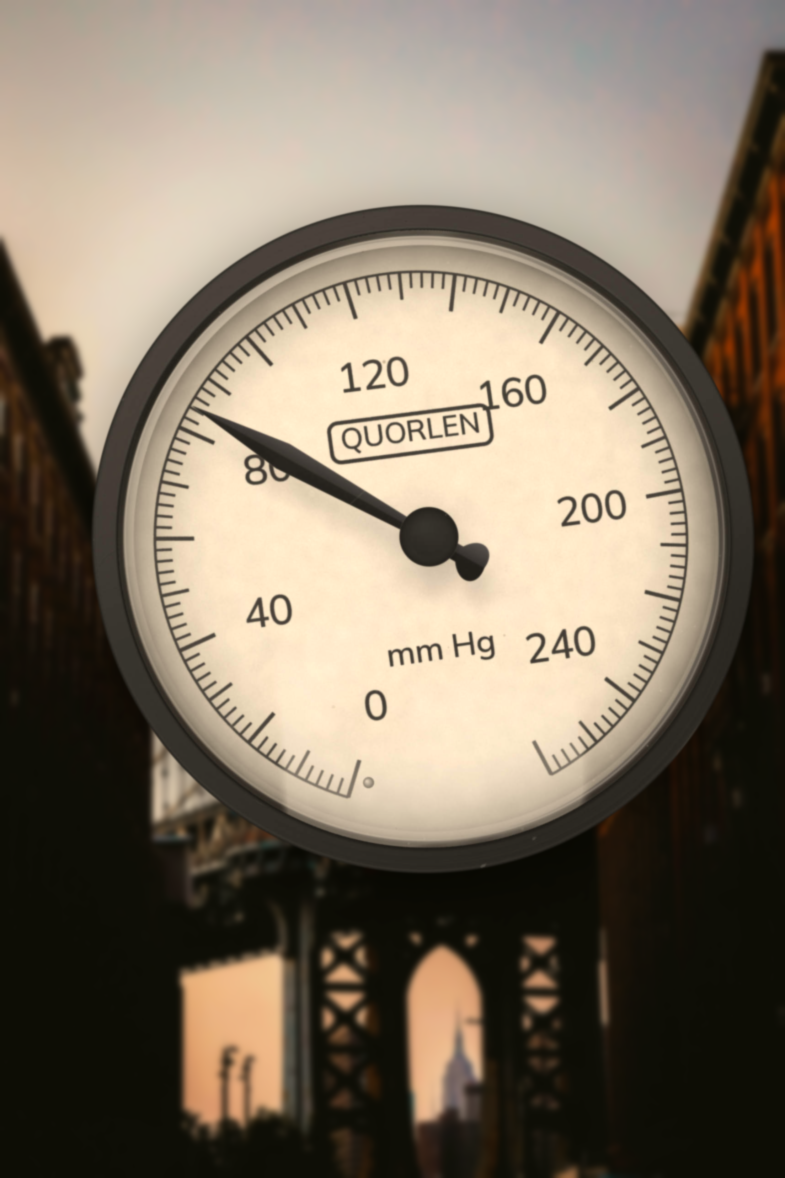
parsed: 84 mmHg
